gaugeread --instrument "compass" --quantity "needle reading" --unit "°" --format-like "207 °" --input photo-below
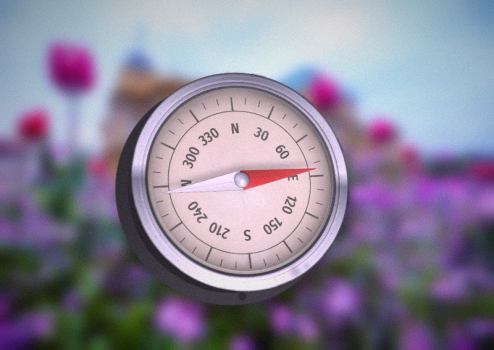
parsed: 85 °
